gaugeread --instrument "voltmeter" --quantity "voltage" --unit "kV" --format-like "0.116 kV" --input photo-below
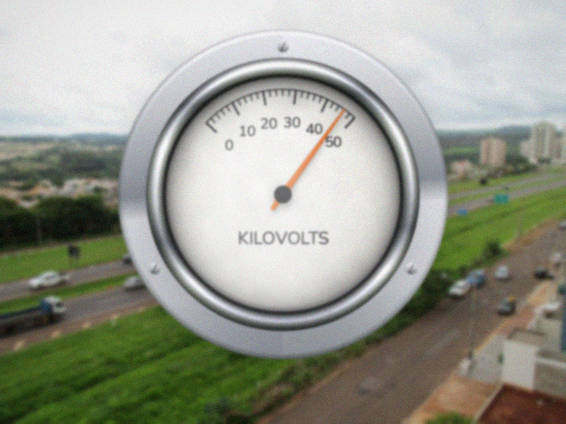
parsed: 46 kV
